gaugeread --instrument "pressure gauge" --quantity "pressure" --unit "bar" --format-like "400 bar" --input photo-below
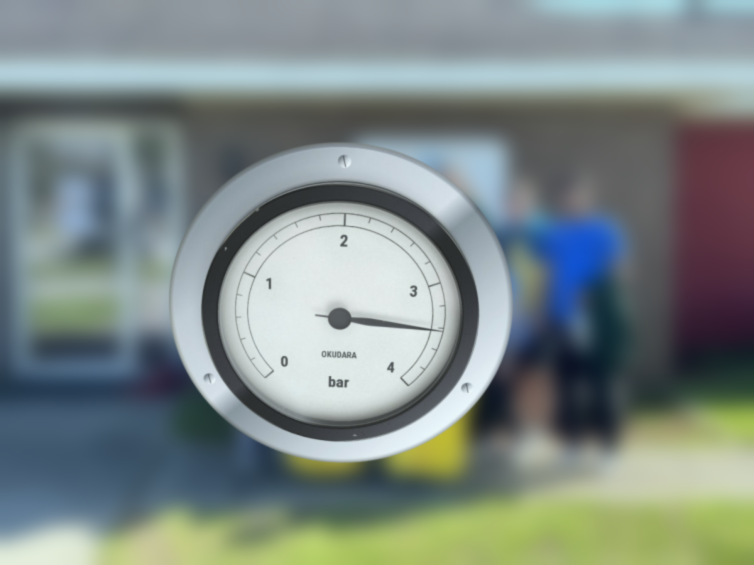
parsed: 3.4 bar
